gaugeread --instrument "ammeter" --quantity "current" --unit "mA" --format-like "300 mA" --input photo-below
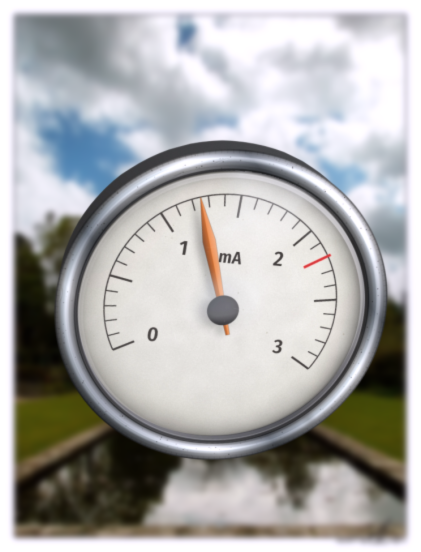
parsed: 1.25 mA
